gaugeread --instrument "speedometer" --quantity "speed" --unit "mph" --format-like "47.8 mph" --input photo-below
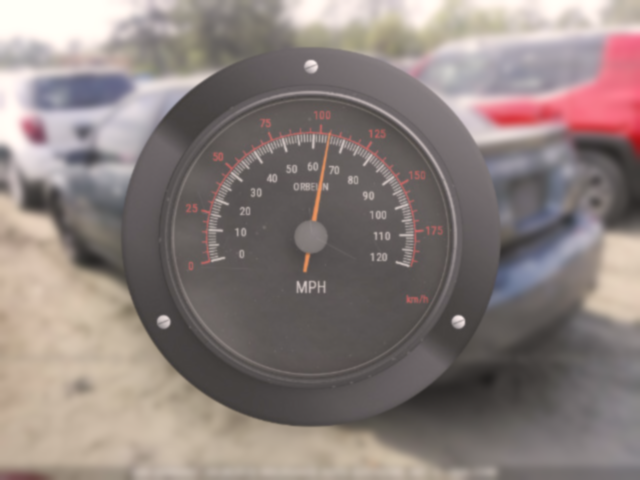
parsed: 65 mph
